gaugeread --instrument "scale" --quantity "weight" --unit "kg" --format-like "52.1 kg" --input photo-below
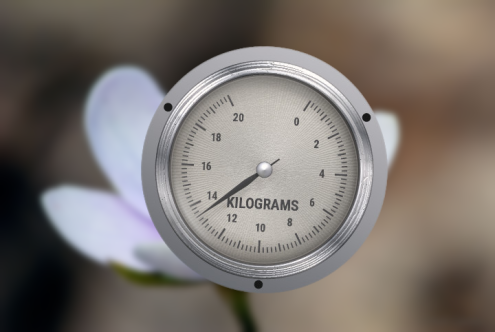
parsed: 13.4 kg
